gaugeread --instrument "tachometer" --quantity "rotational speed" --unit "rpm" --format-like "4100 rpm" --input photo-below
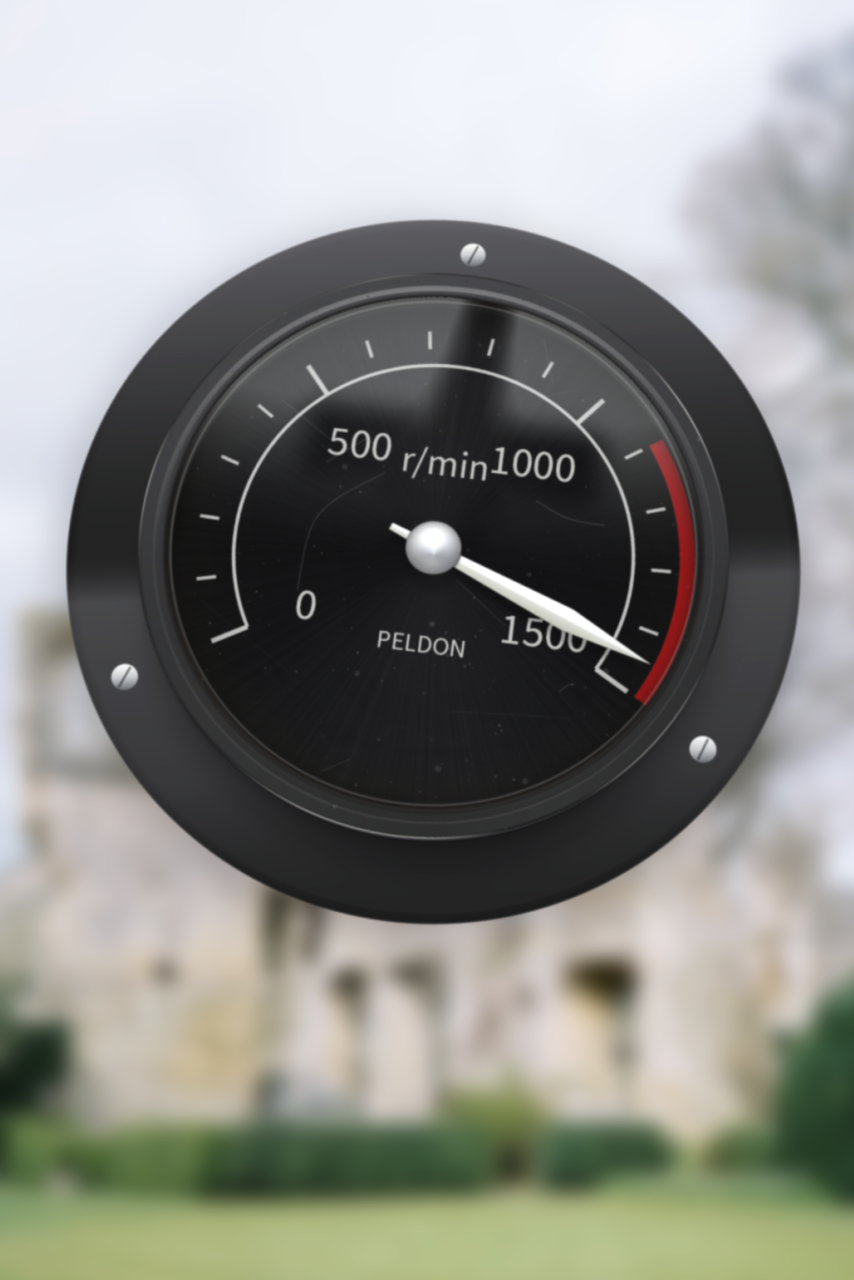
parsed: 1450 rpm
